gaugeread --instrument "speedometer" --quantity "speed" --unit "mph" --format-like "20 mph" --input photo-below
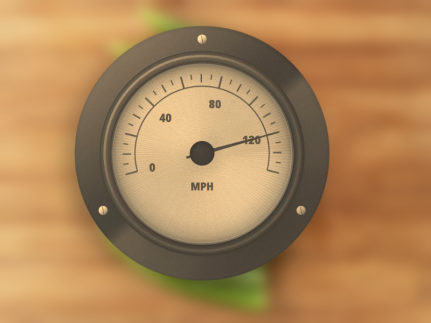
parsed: 120 mph
